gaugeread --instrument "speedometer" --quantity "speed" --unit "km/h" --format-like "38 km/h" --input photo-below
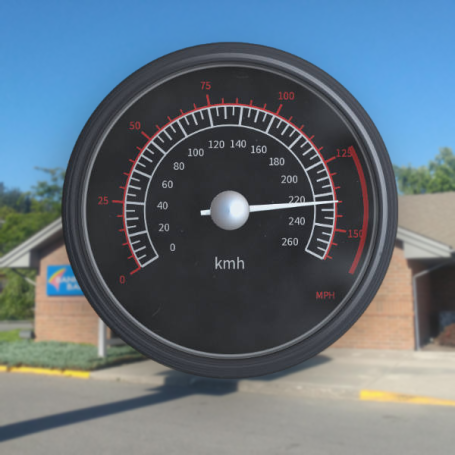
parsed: 225 km/h
